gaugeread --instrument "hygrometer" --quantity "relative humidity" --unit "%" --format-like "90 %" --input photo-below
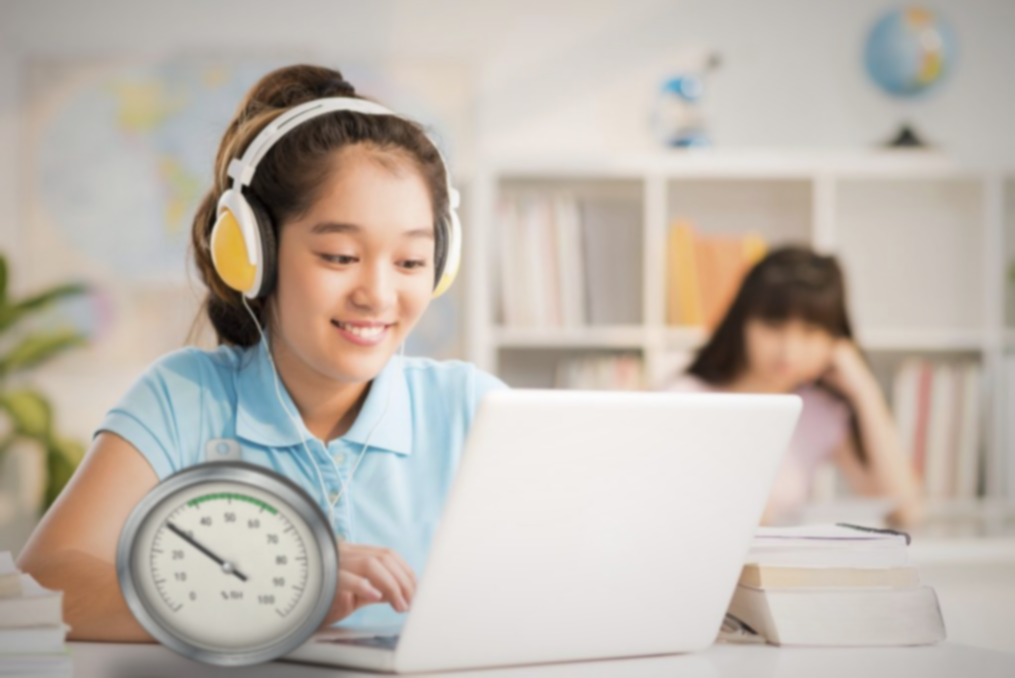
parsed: 30 %
